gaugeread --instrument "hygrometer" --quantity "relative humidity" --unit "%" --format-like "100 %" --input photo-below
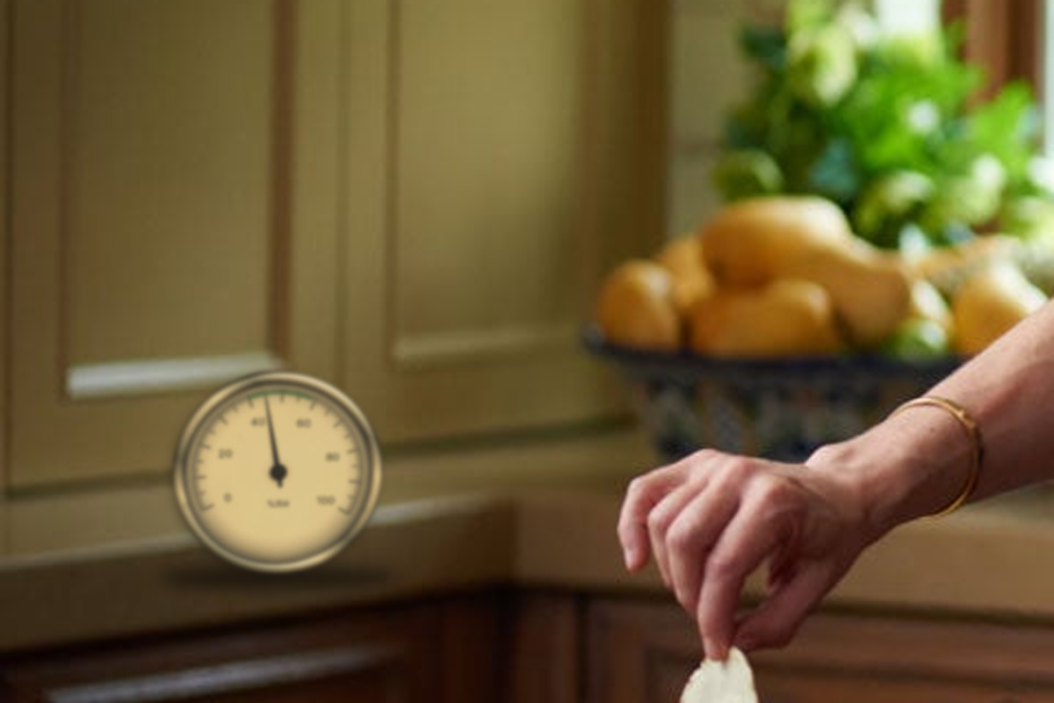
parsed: 45 %
